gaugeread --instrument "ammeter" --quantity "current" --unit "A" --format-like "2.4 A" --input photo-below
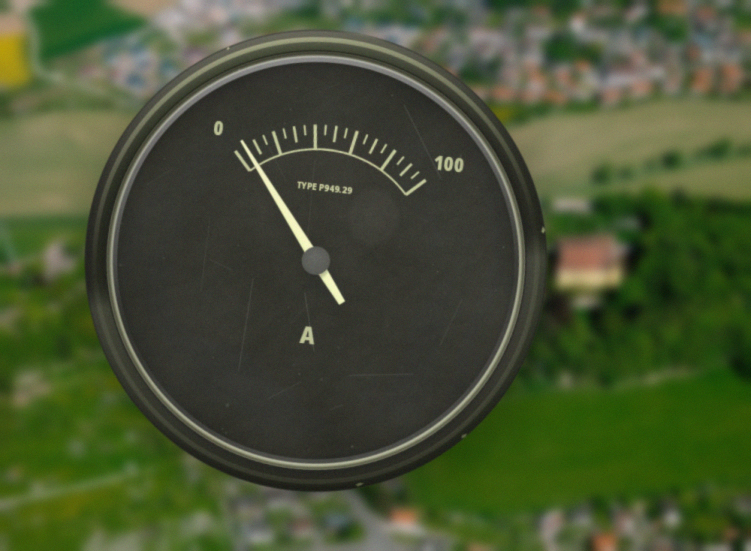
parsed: 5 A
